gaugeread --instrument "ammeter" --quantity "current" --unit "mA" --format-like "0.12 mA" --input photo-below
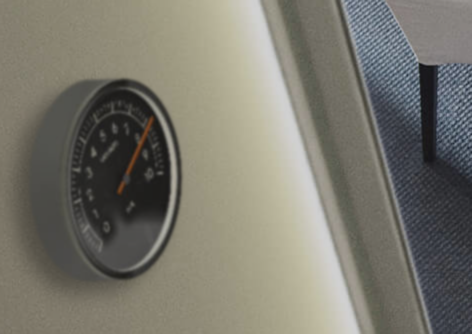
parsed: 8 mA
